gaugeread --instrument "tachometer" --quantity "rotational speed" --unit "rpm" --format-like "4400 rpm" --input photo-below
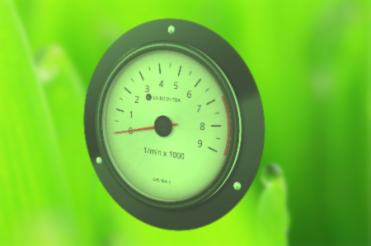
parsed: 0 rpm
